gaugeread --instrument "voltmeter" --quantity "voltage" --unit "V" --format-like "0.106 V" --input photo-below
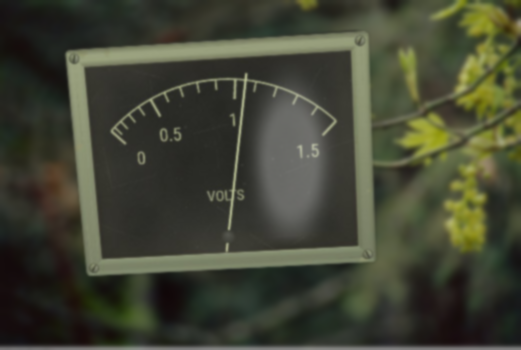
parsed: 1.05 V
